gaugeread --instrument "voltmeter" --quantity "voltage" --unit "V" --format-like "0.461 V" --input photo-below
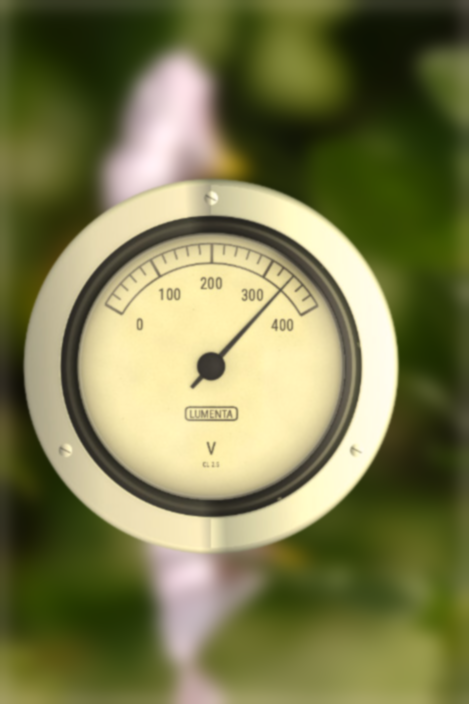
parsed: 340 V
